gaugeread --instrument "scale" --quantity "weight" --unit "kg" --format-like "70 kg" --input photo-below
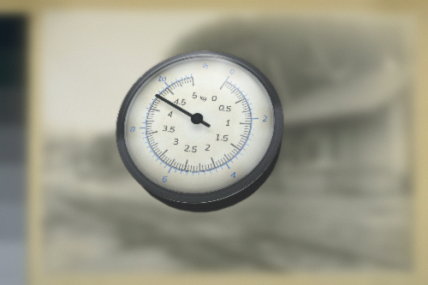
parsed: 4.25 kg
